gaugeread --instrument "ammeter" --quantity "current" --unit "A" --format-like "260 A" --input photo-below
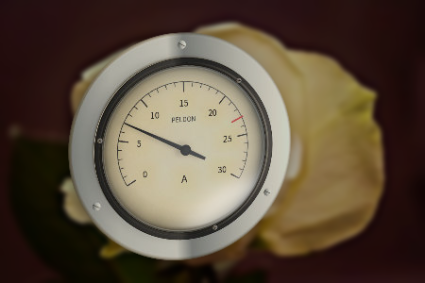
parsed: 7 A
